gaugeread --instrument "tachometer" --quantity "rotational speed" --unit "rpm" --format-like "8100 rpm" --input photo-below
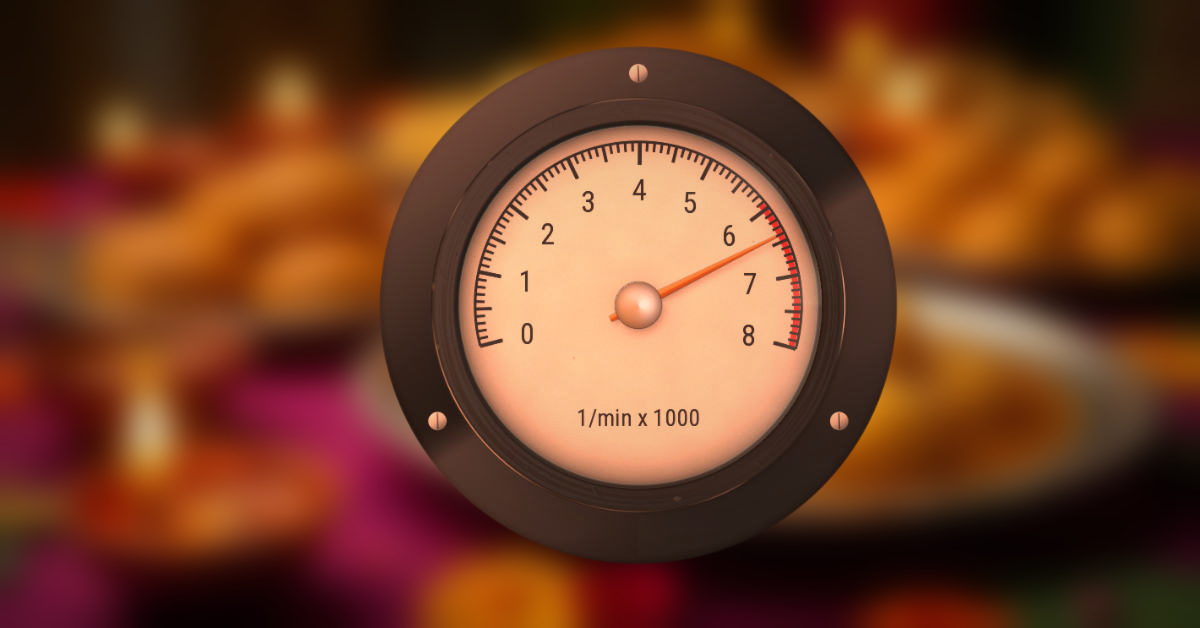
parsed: 6400 rpm
